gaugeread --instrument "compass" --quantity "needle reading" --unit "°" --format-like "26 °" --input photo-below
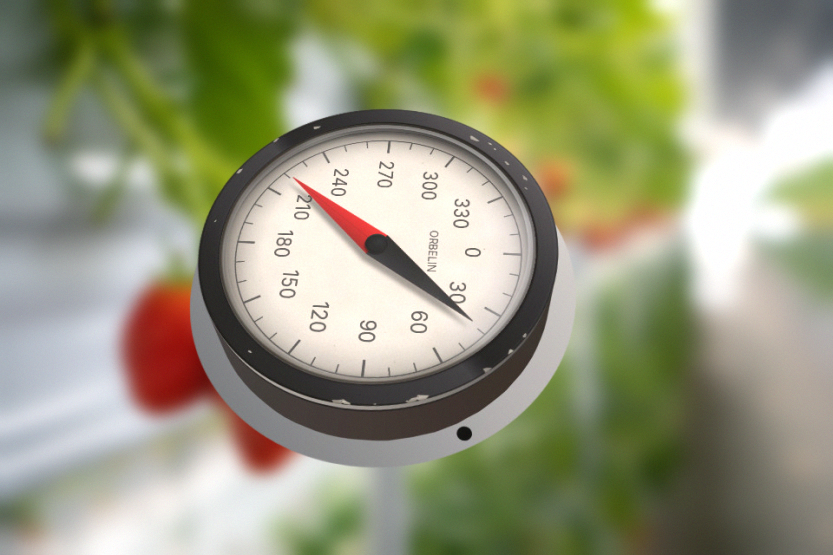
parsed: 220 °
